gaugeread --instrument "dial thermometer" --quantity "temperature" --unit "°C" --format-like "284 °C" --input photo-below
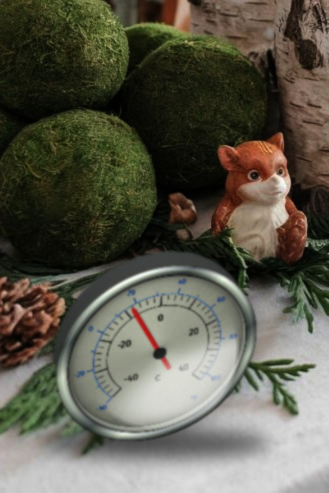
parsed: -8 °C
